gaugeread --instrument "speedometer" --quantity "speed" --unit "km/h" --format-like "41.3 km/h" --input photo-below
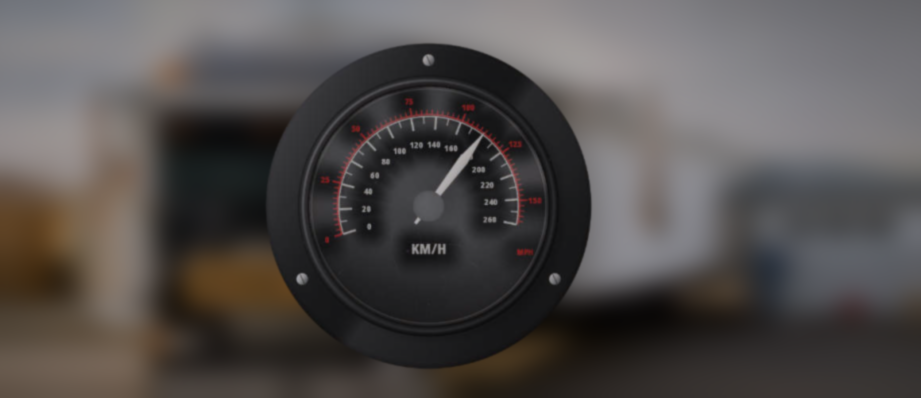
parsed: 180 km/h
